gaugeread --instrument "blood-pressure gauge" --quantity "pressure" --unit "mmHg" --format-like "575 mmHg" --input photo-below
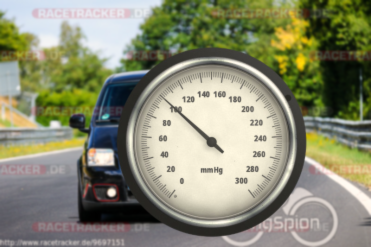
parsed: 100 mmHg
